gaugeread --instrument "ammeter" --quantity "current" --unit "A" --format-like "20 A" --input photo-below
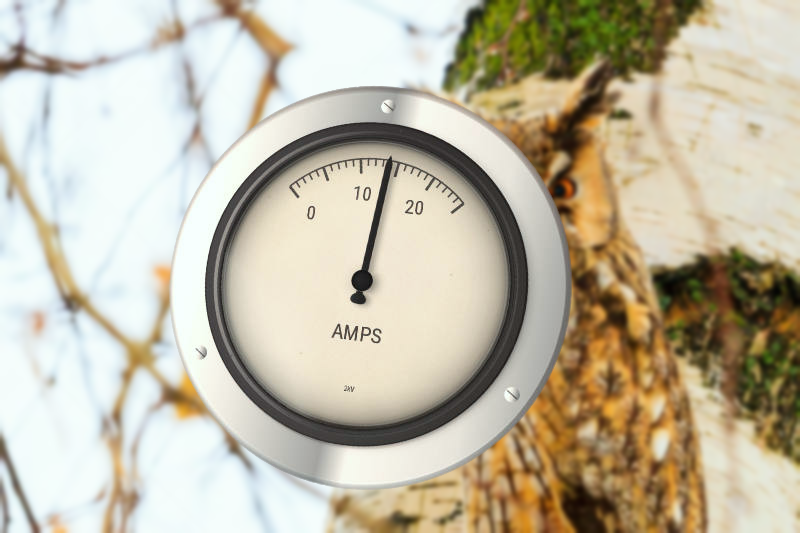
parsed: 14 A
